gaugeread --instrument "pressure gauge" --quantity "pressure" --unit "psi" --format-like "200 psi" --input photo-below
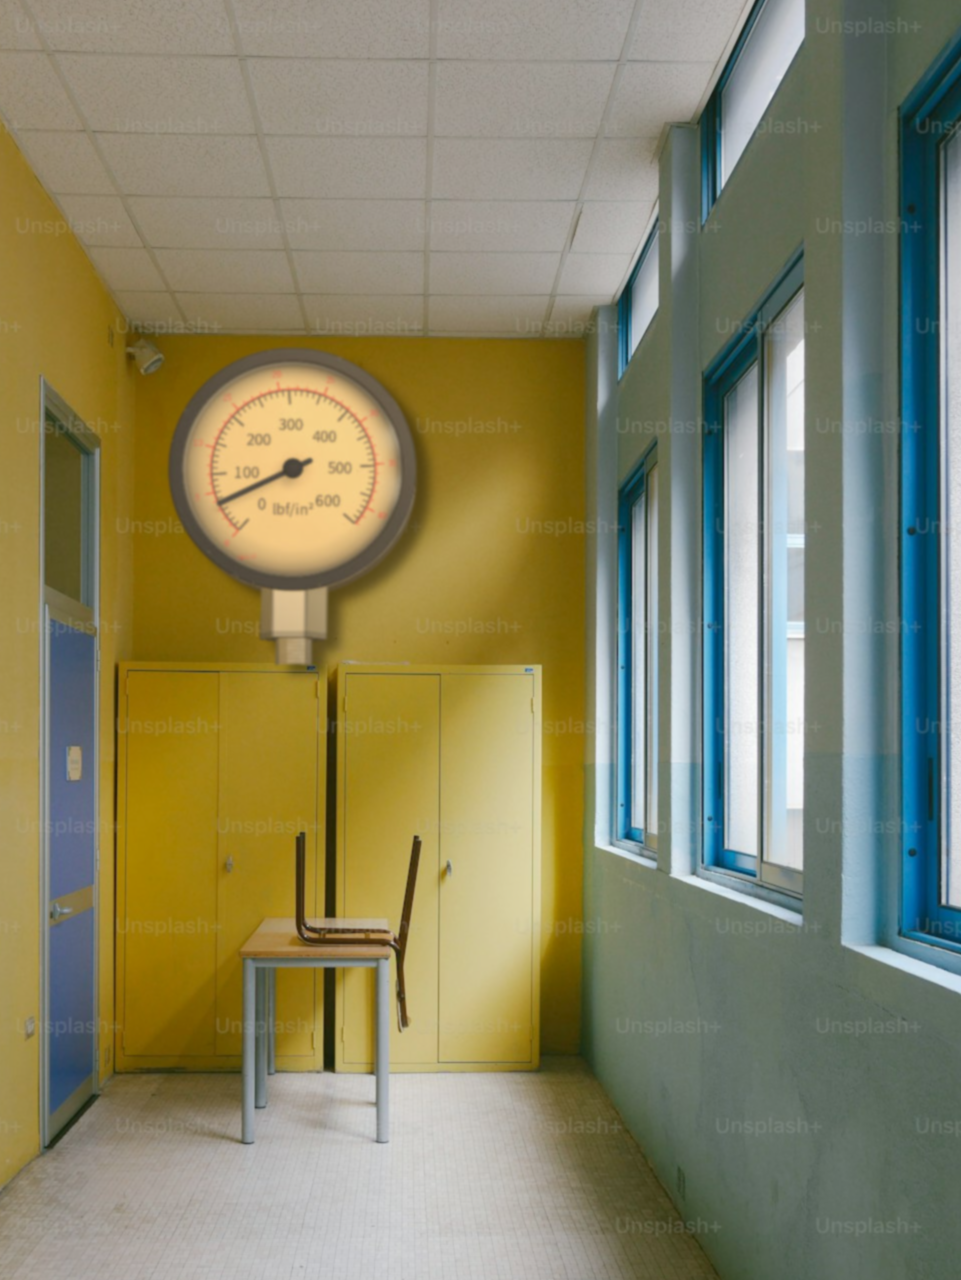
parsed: 50 psi
